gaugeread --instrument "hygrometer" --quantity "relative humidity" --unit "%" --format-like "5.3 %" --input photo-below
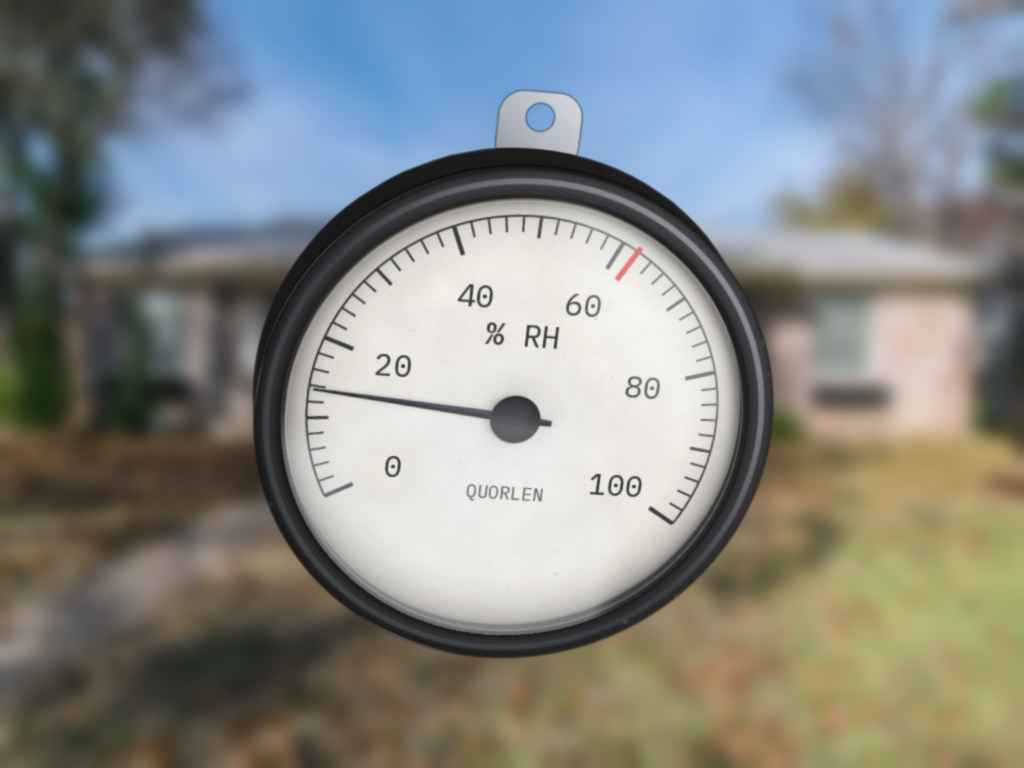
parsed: 14 %
